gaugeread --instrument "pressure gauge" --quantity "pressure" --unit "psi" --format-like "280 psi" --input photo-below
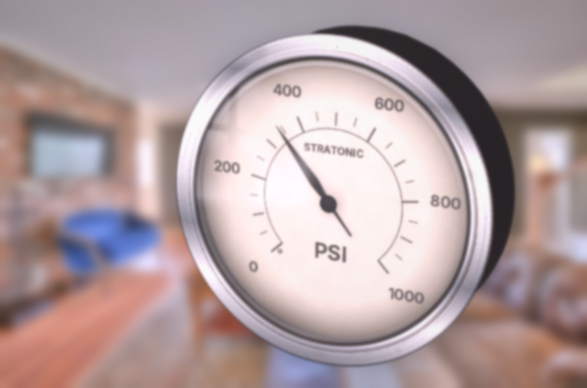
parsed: 350 psi
